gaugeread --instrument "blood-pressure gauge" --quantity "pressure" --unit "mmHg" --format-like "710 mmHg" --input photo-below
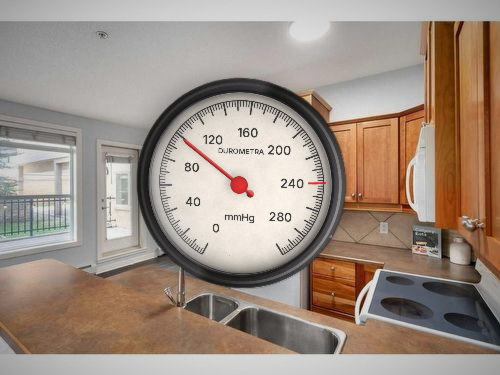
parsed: 100 mmHg
